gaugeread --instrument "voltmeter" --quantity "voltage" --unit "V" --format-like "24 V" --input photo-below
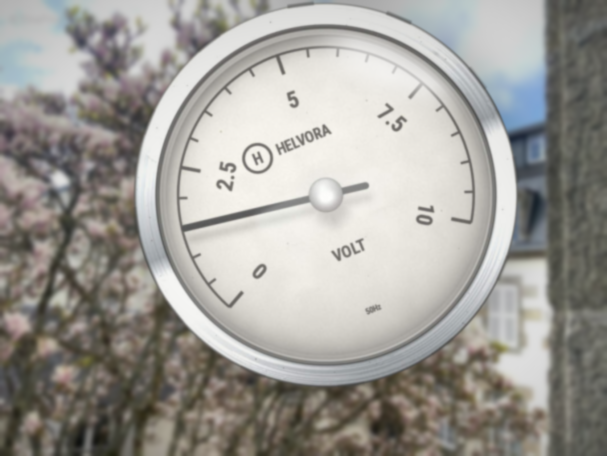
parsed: 1.5 V
